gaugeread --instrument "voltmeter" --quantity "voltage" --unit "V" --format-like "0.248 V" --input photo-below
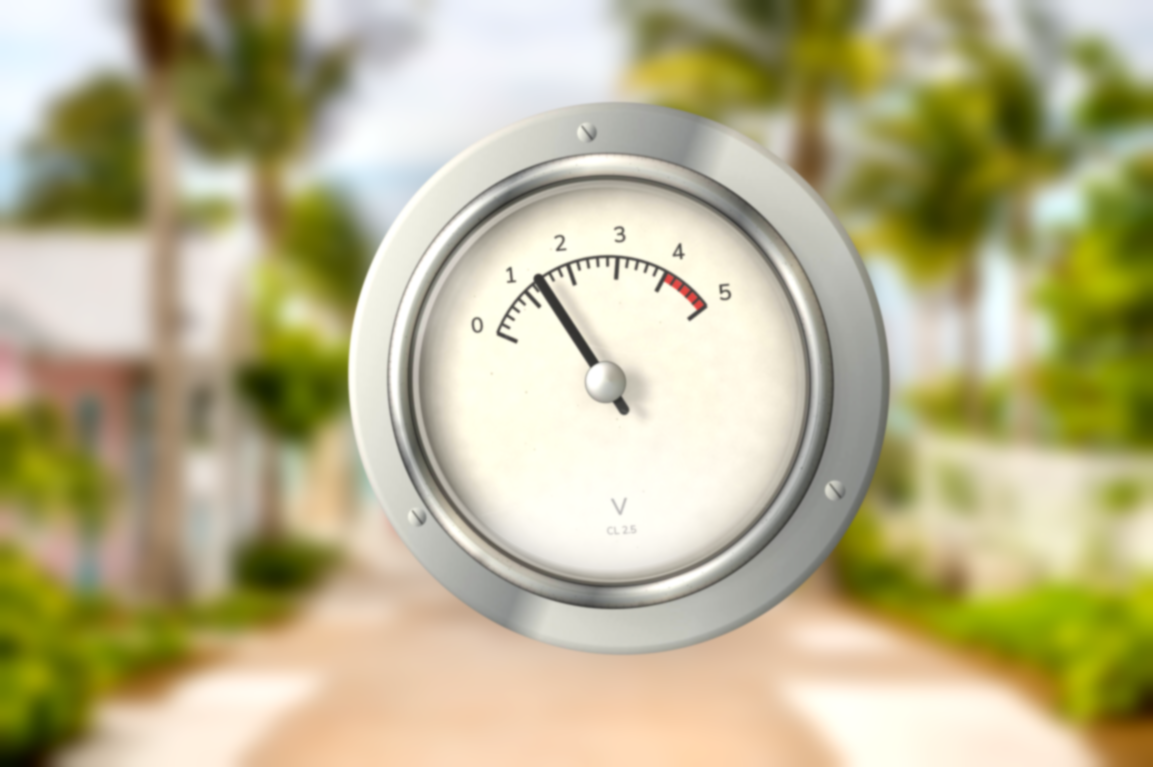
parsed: 1.4 V
